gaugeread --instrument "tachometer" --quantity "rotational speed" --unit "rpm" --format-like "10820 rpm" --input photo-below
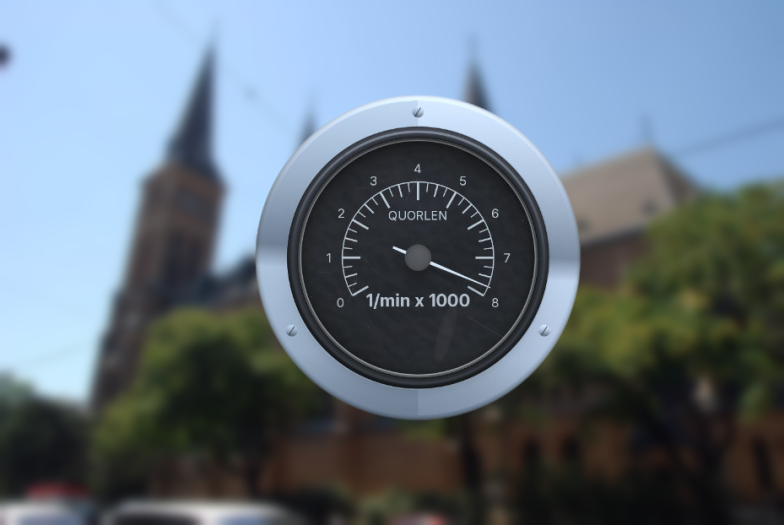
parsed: 7750 rpm
